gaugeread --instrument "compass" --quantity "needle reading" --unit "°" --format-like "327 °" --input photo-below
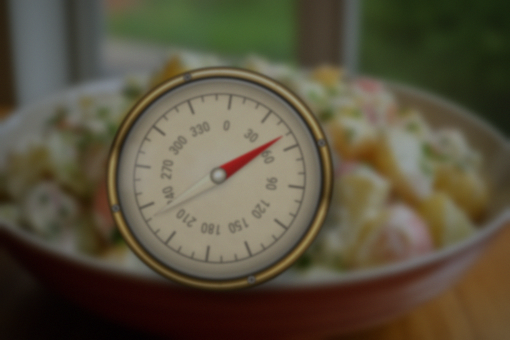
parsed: 50 °
